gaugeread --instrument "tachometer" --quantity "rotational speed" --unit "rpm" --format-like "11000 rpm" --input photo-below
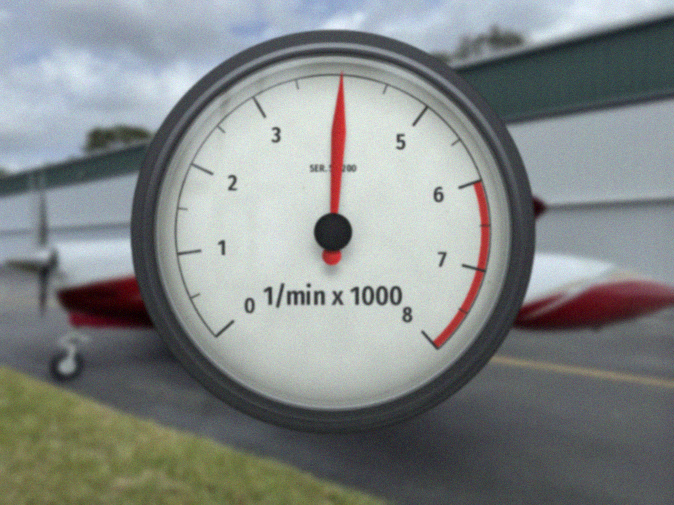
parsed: 4000 rpm
